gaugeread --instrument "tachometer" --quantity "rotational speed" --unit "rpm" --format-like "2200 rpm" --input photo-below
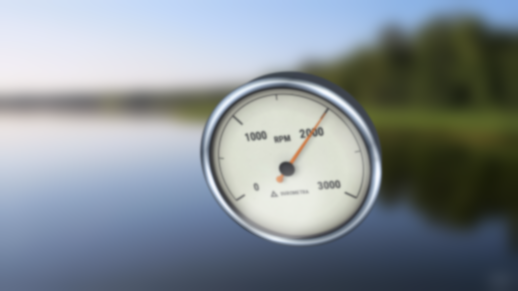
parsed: 2000 rpm
